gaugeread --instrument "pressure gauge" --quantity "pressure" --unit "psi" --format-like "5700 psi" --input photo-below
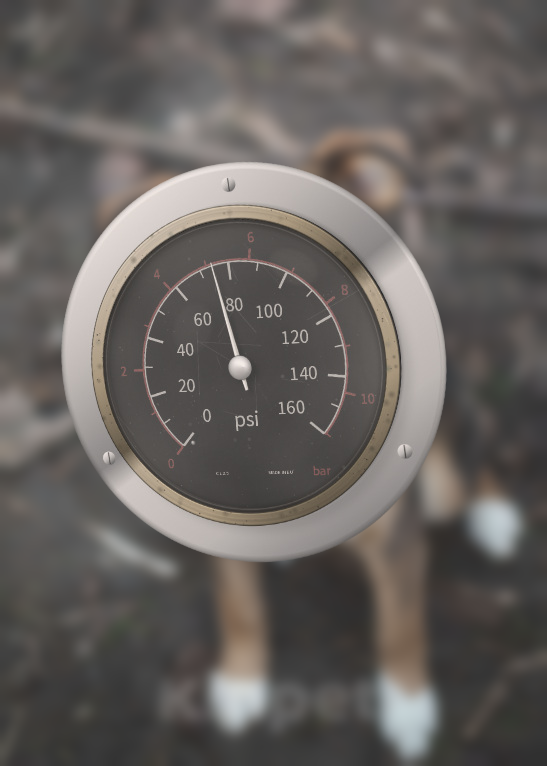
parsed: 75 psi
